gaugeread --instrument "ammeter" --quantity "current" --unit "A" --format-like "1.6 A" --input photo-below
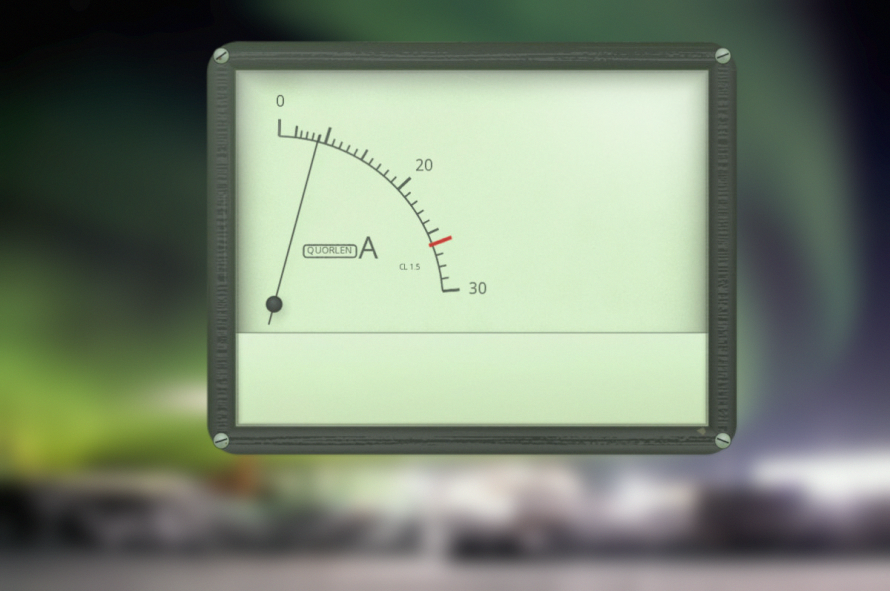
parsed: 9 A
